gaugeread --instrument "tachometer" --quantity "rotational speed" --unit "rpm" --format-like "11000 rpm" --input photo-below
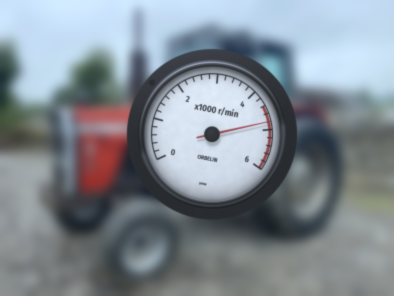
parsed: 4800 rpm
